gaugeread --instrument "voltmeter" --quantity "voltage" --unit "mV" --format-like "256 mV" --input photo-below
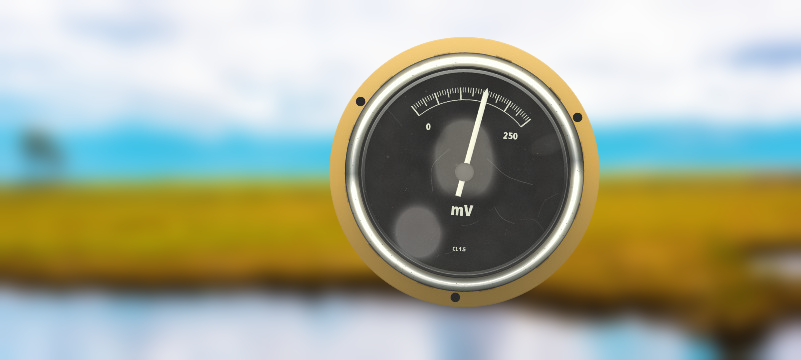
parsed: 150 mV
